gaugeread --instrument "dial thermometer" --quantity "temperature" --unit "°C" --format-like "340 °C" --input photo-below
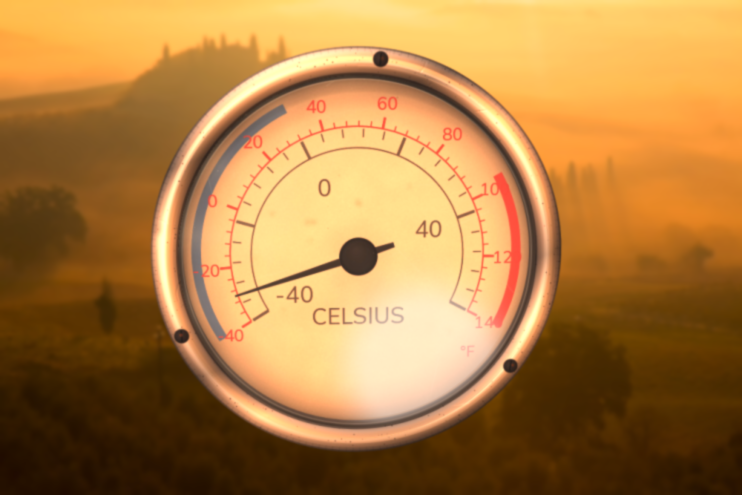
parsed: -34 °C
